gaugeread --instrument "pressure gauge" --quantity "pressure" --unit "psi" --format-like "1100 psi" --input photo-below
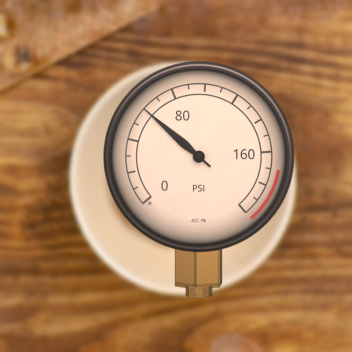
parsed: 60 psi
